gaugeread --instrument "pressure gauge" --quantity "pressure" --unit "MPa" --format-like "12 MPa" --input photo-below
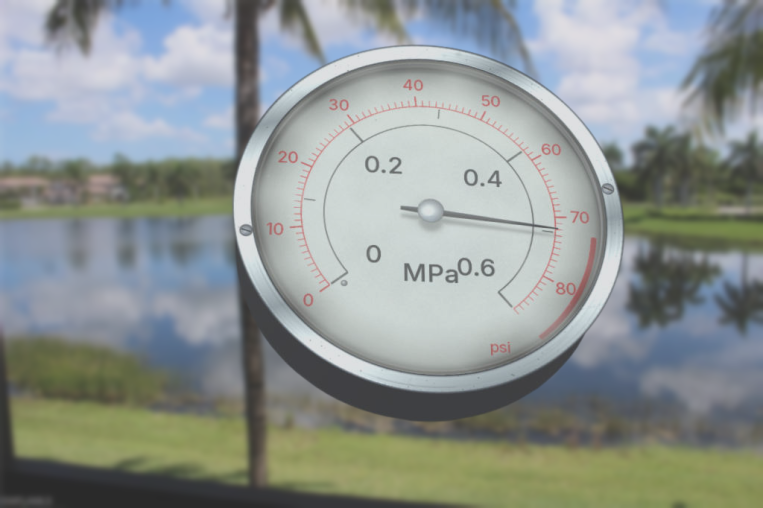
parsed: 0.5 MPa
